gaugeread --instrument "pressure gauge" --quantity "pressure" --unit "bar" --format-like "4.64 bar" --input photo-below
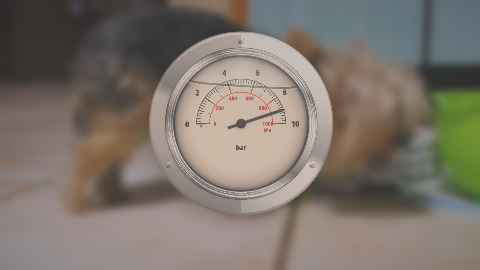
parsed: 9 bar
